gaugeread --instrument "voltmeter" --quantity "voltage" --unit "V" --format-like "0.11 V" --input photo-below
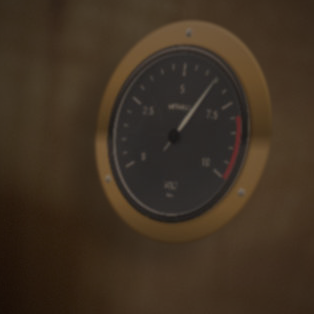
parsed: 6.5 V
